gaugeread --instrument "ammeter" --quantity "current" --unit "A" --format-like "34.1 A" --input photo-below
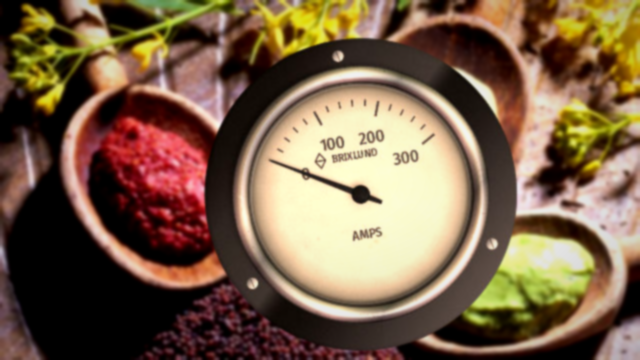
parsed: 0 A
